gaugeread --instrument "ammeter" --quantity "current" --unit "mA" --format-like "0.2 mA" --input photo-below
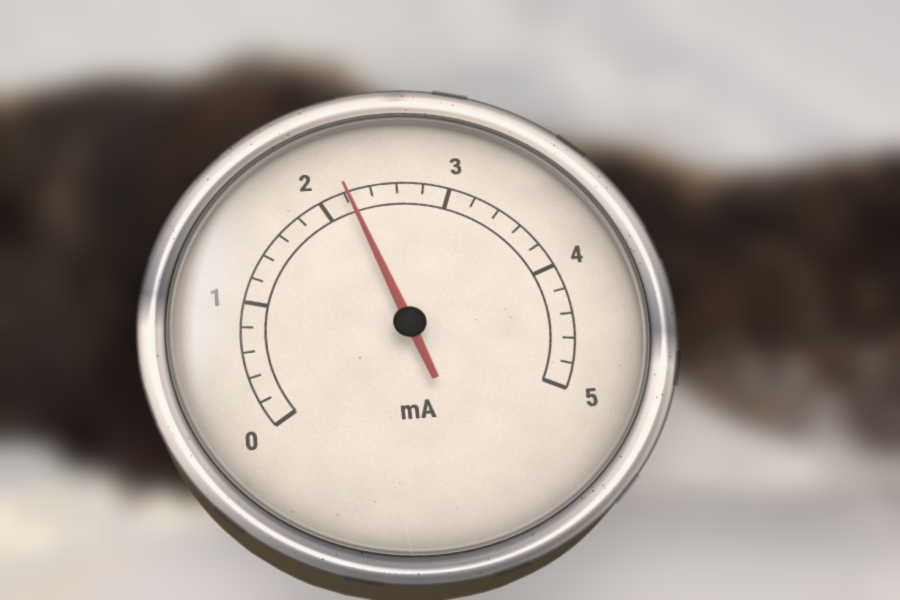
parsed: 2.2 mA
